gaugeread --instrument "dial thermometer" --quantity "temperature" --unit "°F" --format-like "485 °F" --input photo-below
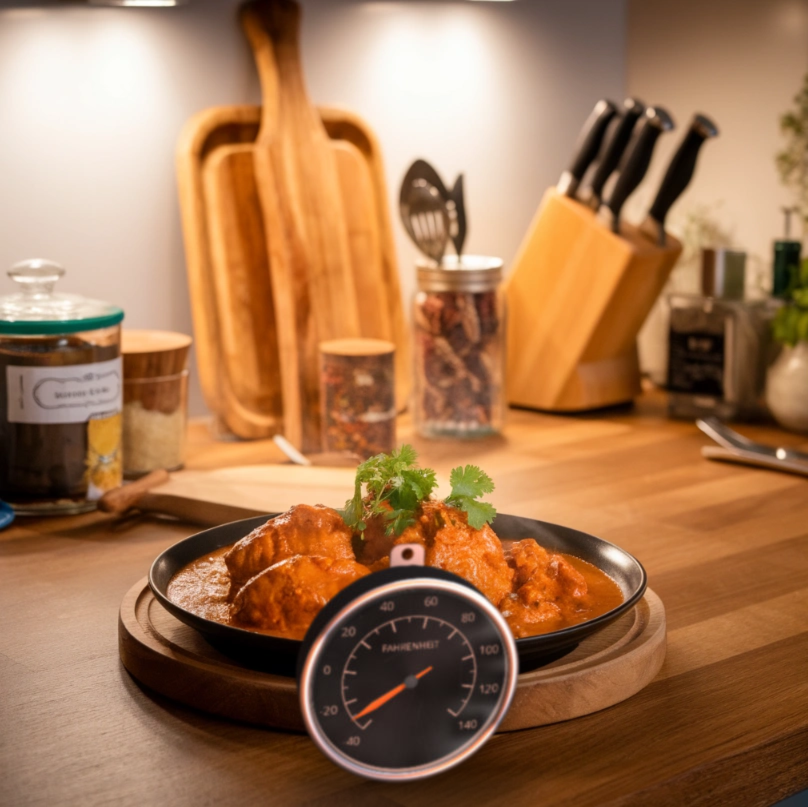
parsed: -30 °F
